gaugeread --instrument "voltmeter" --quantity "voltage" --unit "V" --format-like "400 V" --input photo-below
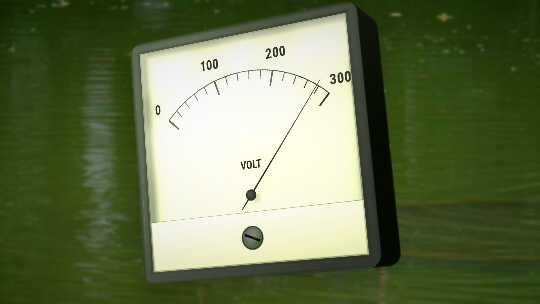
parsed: 280 V
